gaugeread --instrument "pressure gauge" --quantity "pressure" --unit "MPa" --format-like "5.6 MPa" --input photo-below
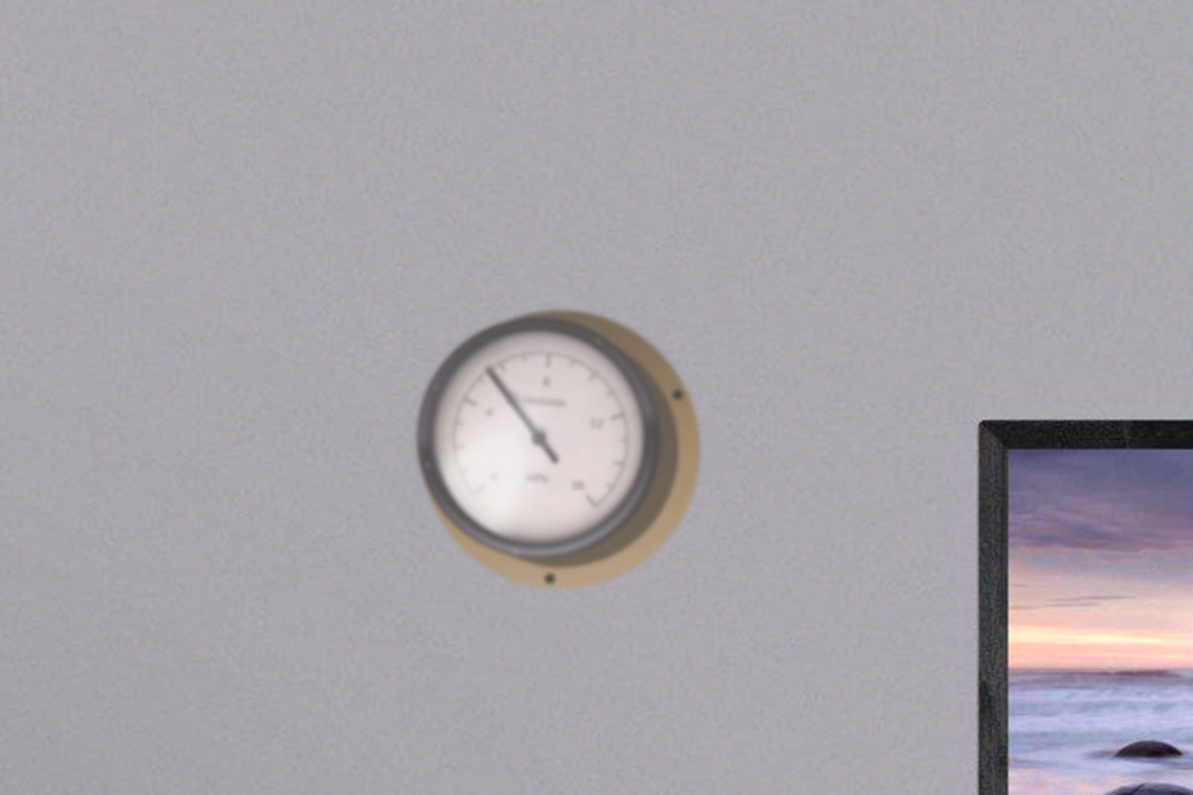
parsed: 5.5 MPa
